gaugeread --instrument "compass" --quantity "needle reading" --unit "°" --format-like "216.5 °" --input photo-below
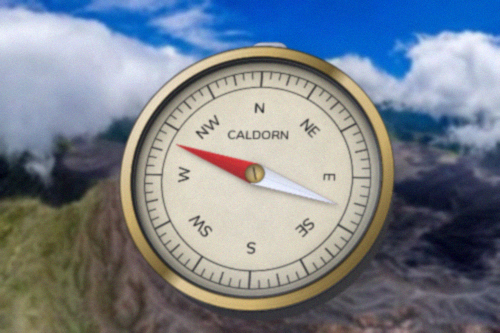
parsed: 290 °
